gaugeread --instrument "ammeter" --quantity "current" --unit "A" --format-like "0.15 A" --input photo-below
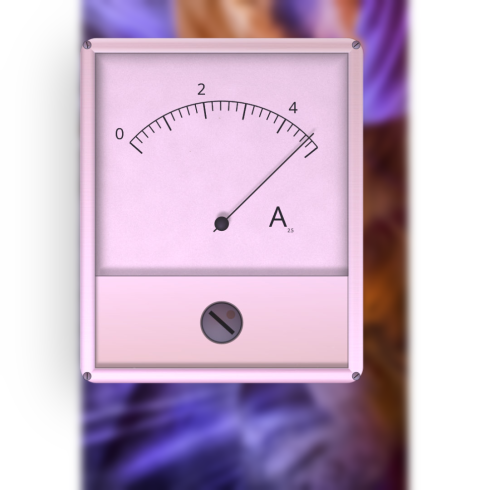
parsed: 4.7 A
